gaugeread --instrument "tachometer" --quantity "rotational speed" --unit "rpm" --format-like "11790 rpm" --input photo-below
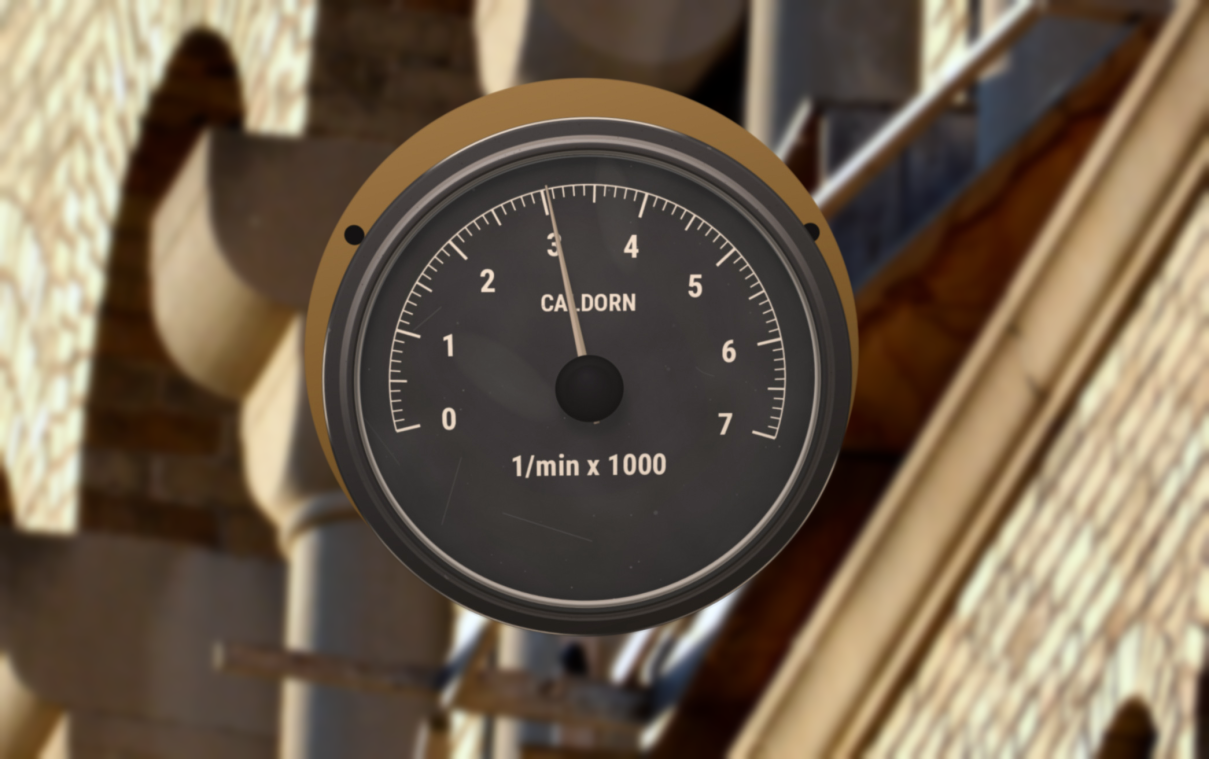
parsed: 3050 rpm
